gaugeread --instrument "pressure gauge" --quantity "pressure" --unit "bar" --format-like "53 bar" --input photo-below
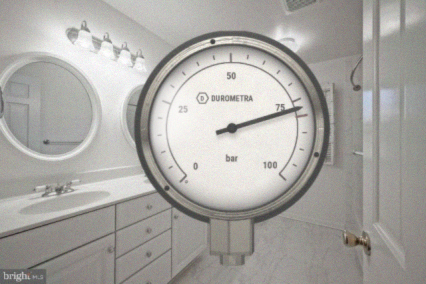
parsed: 77.5 bar
